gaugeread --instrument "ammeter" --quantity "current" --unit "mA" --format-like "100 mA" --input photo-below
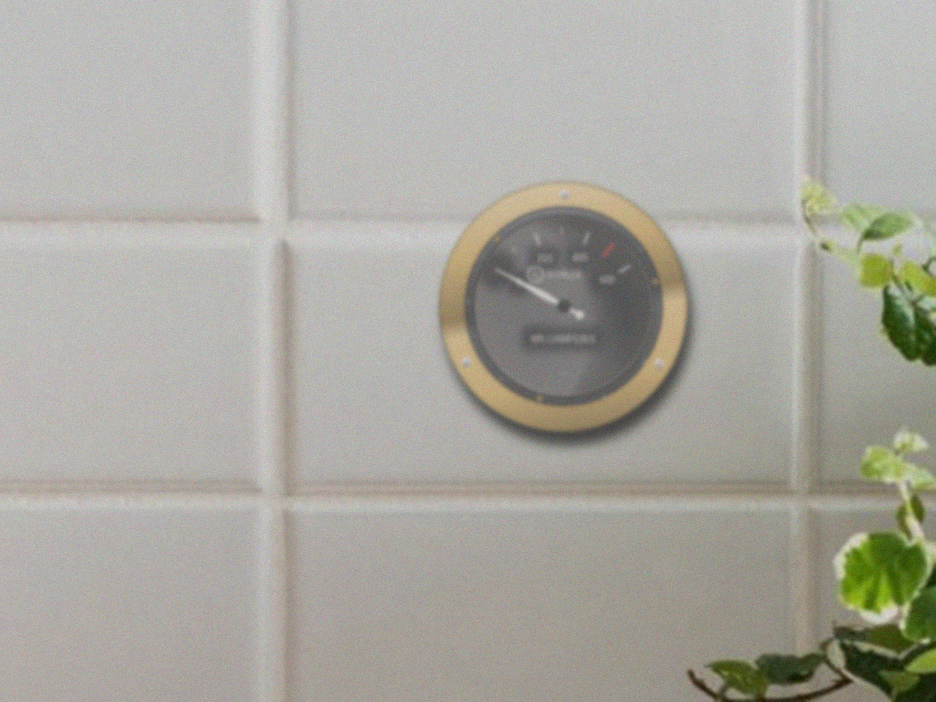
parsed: 0 mA
